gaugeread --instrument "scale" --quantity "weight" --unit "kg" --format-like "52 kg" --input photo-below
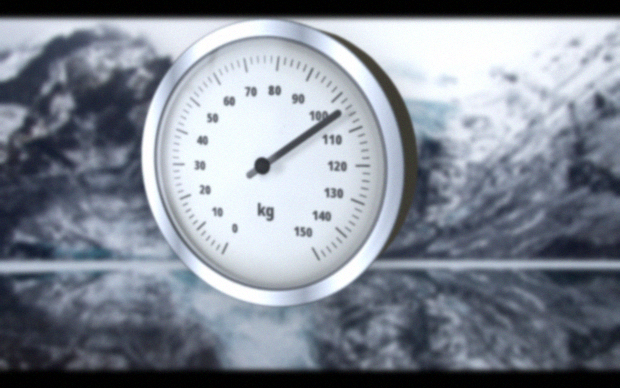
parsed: 104 kg
